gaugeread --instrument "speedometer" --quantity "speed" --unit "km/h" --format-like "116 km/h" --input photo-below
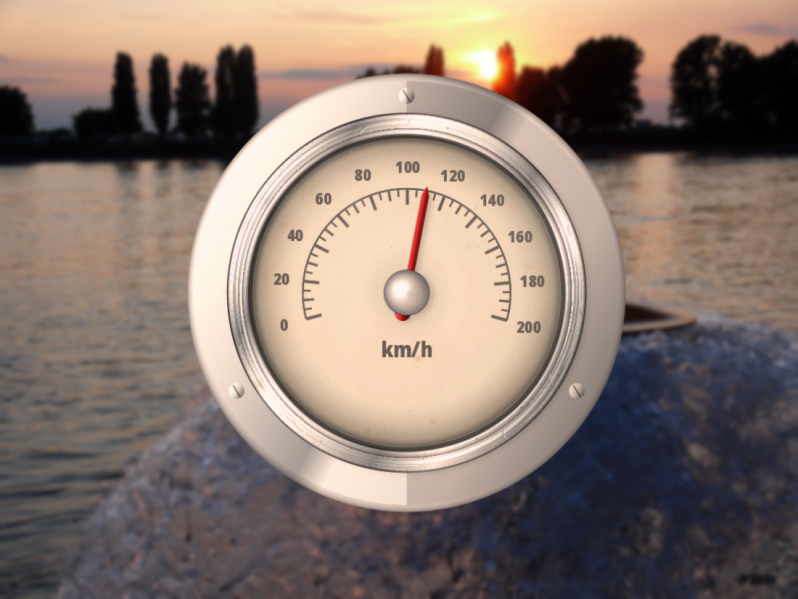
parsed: 110 km/h
